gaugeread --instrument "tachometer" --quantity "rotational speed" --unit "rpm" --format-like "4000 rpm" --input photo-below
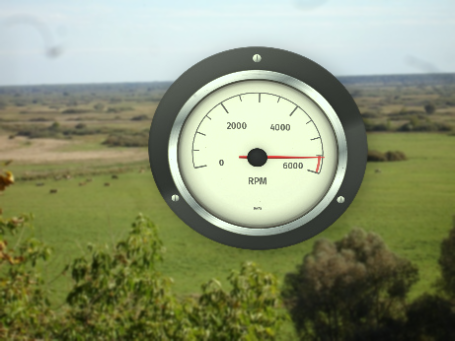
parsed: 5500 rpm
